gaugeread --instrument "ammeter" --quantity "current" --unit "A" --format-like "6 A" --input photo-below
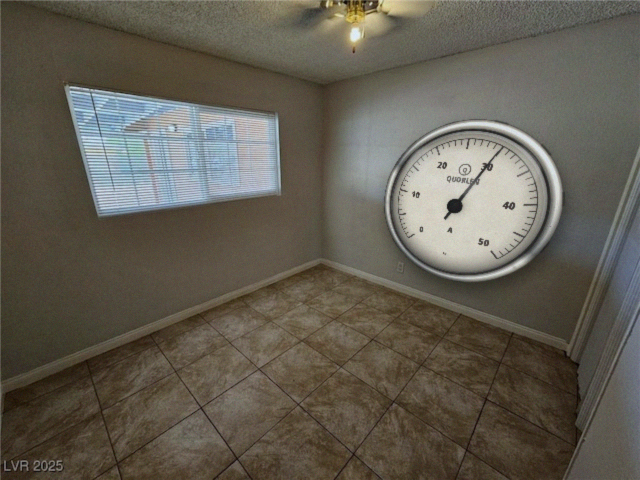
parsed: 30 A
